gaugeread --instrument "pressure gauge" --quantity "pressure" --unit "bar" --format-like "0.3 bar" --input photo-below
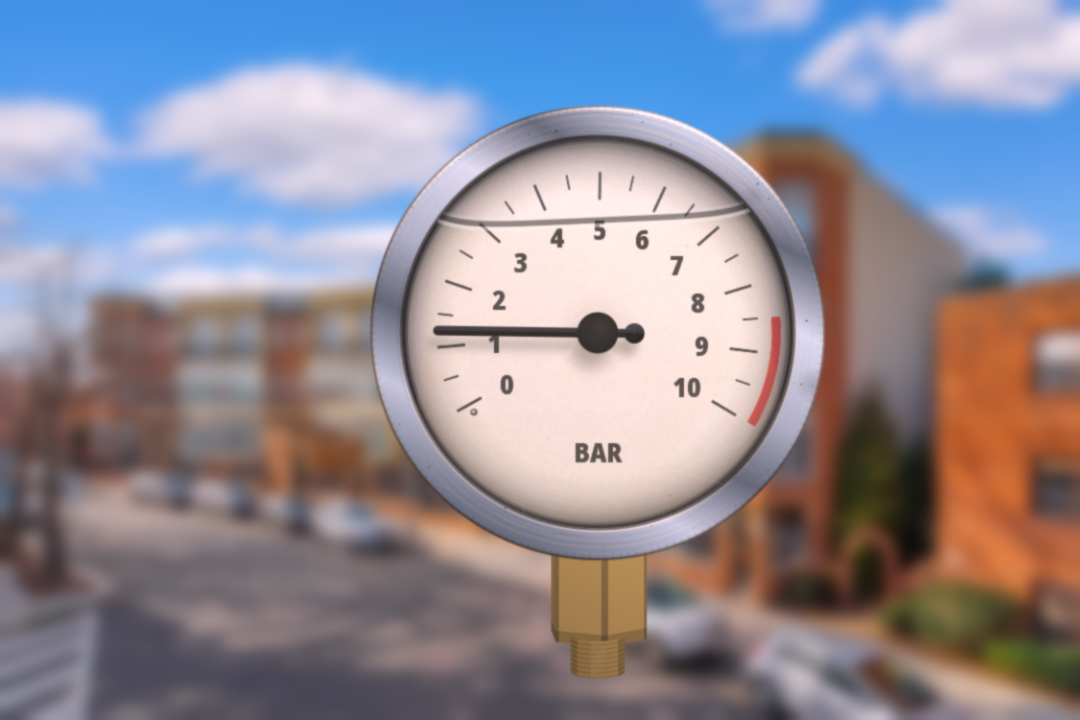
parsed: 1.25 bar
